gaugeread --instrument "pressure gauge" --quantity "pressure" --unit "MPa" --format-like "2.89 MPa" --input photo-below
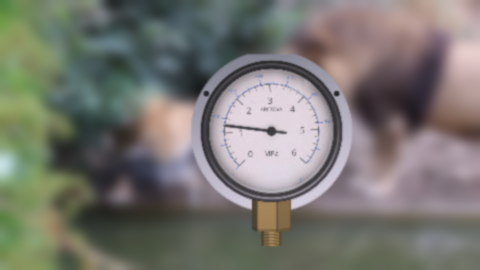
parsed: 1.2 MPa
